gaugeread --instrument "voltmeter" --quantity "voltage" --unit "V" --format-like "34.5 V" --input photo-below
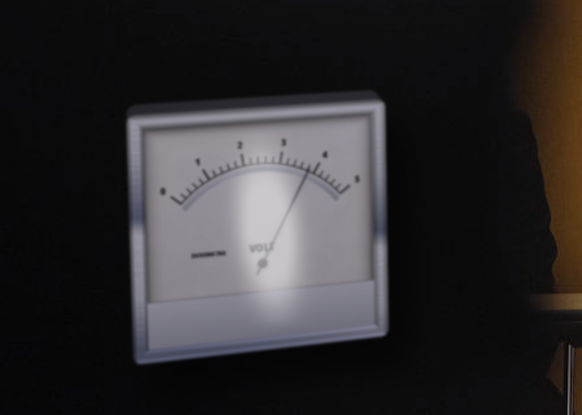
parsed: 3.8 V
